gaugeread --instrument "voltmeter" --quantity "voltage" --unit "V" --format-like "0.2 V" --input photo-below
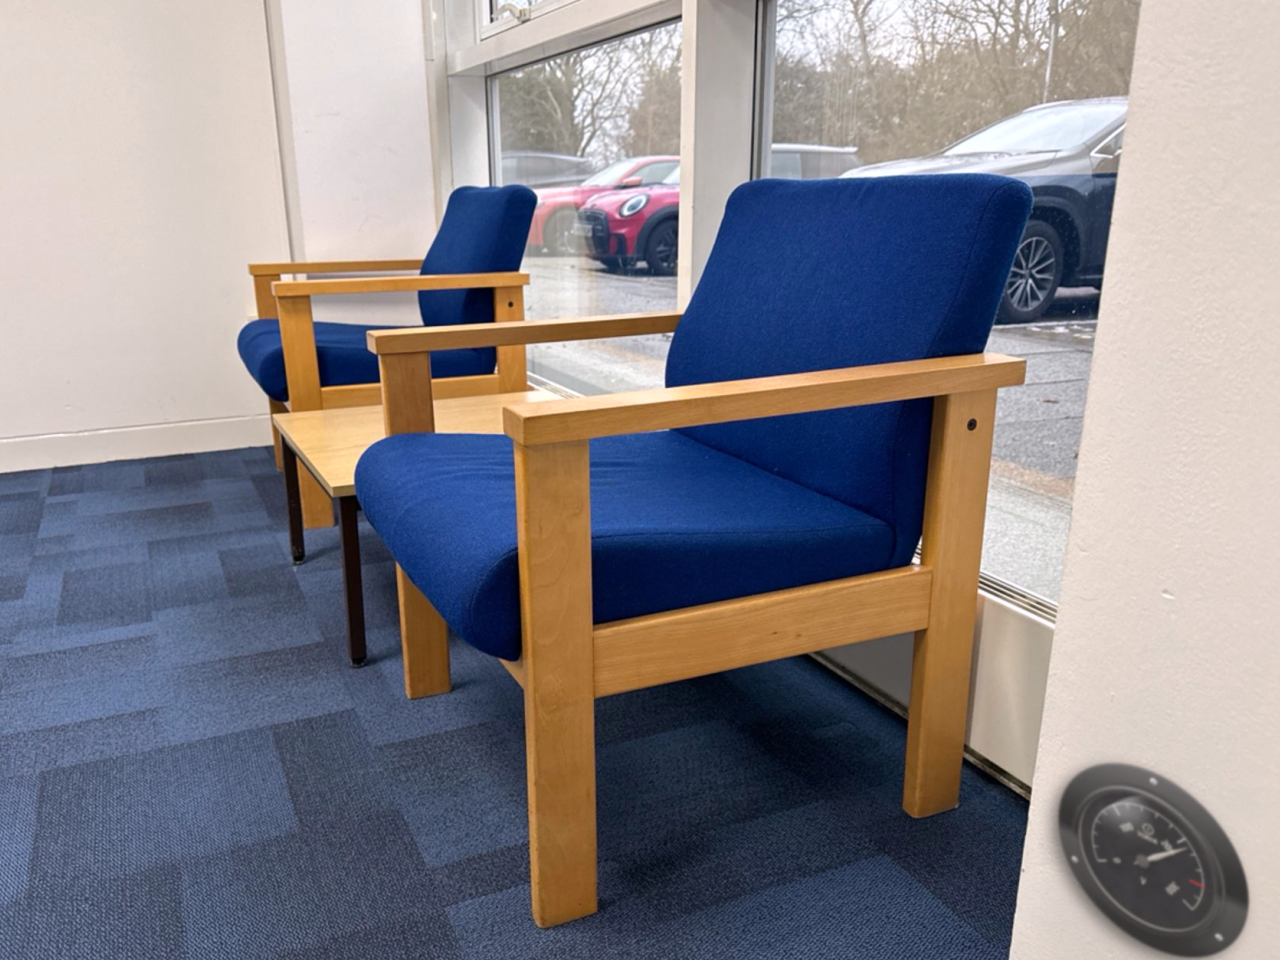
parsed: 210 V
